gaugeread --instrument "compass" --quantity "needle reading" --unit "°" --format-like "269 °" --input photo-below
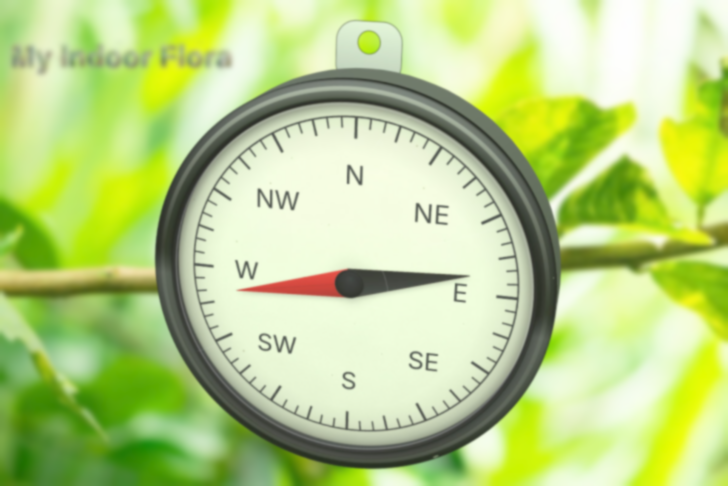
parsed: 260 °
